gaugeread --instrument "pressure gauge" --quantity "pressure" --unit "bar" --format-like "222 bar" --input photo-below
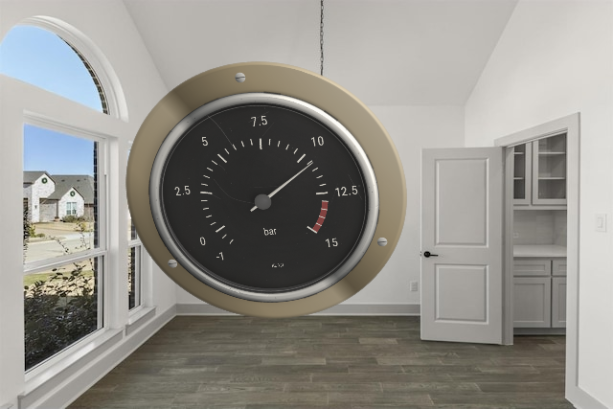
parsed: 10.5 bar
